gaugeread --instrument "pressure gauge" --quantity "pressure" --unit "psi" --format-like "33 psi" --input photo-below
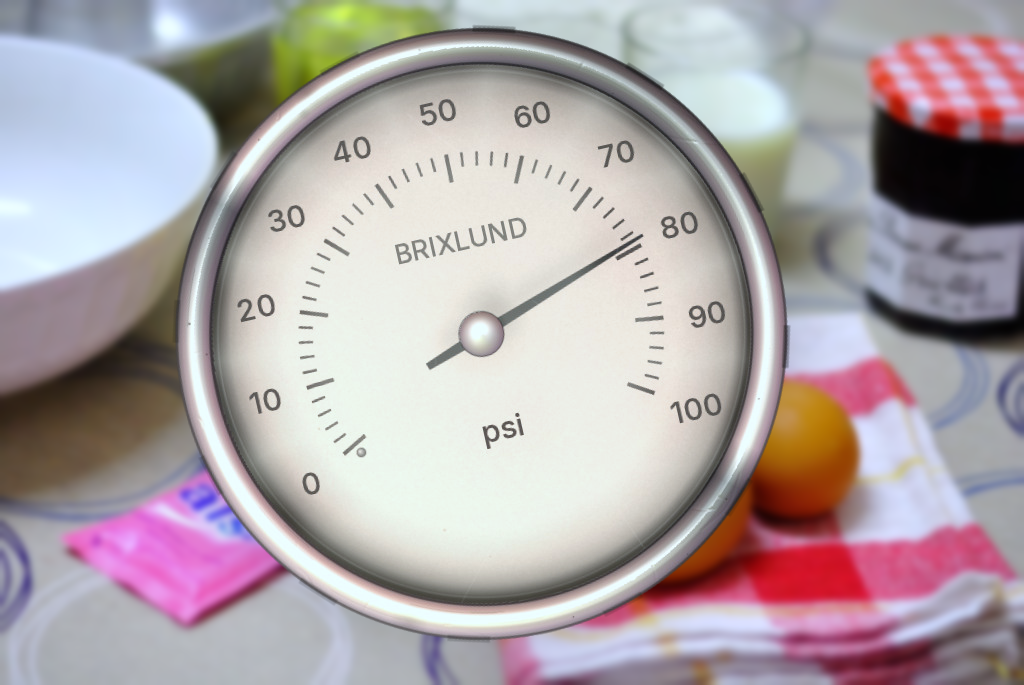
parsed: 79 psi
